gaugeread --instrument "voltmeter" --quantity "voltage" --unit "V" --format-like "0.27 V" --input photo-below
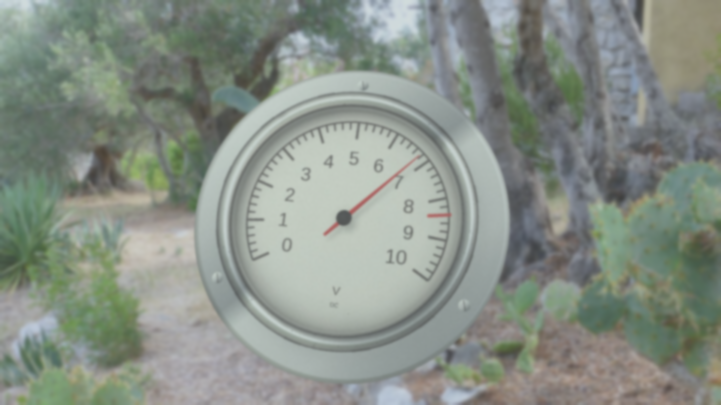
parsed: 6.8 V
